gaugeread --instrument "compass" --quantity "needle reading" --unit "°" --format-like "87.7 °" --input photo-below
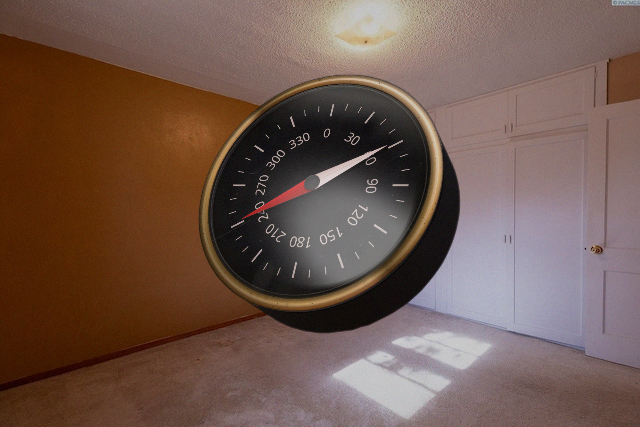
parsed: 240 °
